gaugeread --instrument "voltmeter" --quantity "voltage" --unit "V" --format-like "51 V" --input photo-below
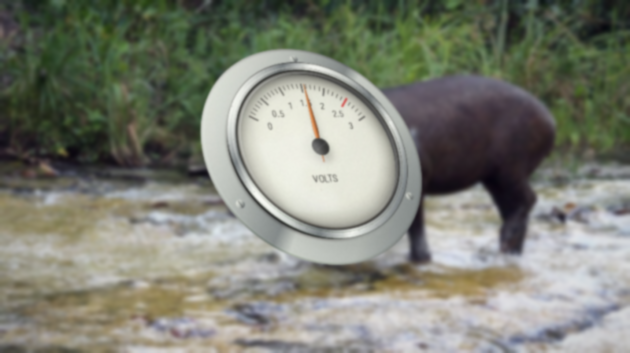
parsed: 1.5 V
